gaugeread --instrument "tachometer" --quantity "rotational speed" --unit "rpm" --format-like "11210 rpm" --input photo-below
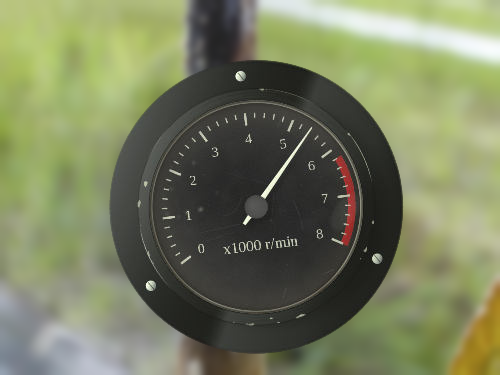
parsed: 5400 rpm
